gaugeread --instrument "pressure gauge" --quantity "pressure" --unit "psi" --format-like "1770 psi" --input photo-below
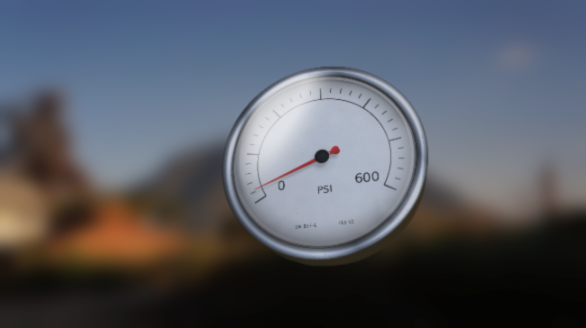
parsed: 20 psi
